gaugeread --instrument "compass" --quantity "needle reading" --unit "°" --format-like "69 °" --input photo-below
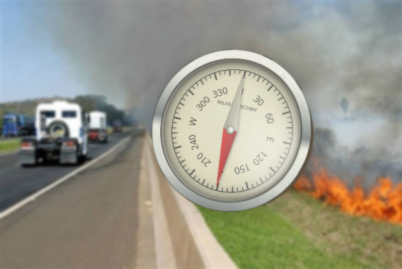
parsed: 180 °
